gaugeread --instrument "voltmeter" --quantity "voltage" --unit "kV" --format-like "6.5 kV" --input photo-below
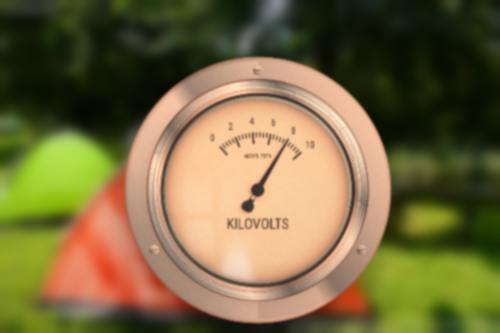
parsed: 8 kV
